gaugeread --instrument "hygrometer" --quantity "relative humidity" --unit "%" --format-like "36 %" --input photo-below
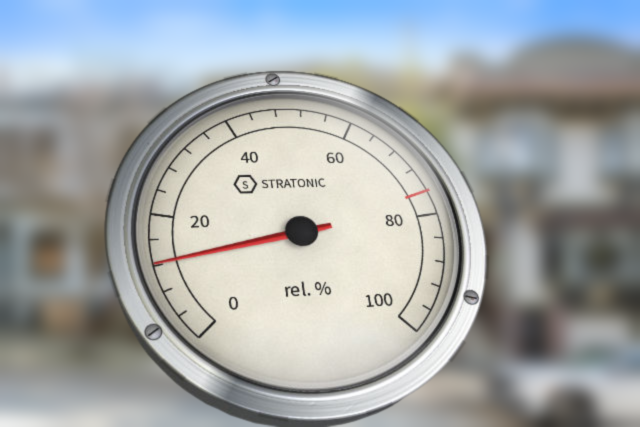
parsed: 12 %
